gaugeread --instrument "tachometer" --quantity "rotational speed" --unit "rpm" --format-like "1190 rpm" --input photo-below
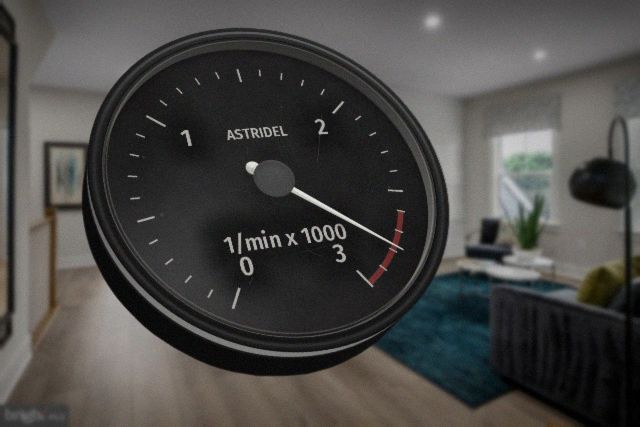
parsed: 2800 rpm
